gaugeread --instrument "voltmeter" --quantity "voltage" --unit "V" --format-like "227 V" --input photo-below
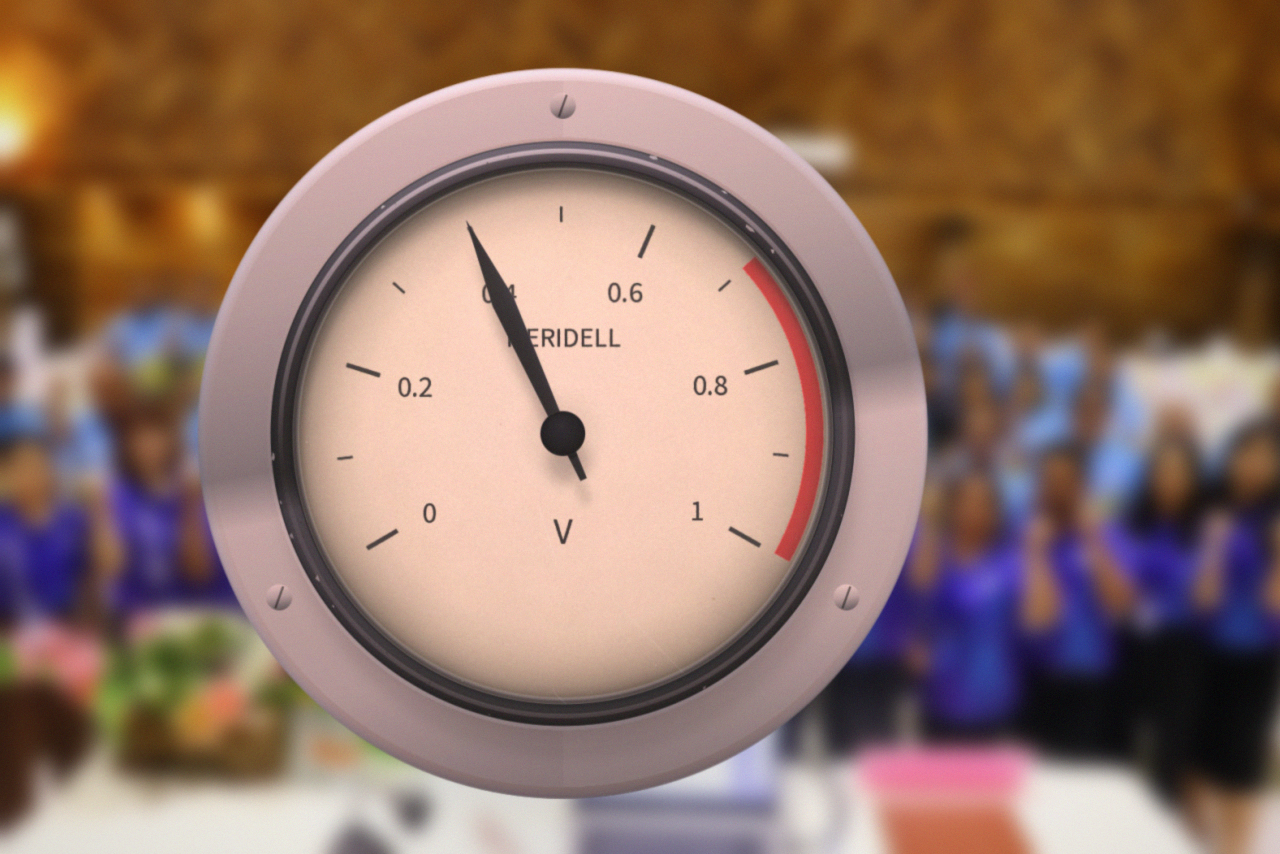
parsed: 0.4 V
